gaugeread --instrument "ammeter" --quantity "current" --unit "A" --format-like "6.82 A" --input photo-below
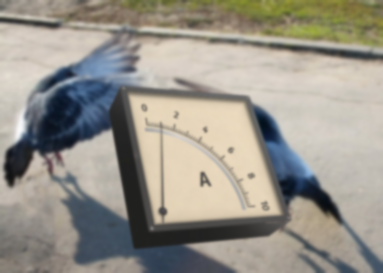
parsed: 1 A
